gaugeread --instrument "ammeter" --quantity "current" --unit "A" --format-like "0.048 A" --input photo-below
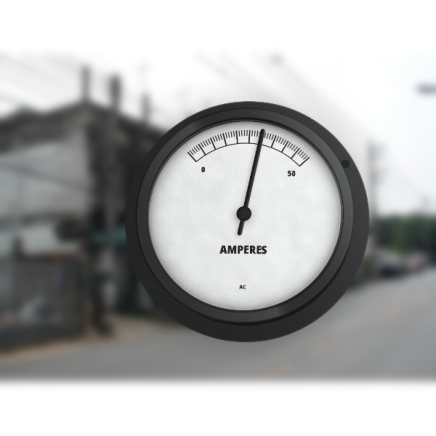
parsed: 30 A
